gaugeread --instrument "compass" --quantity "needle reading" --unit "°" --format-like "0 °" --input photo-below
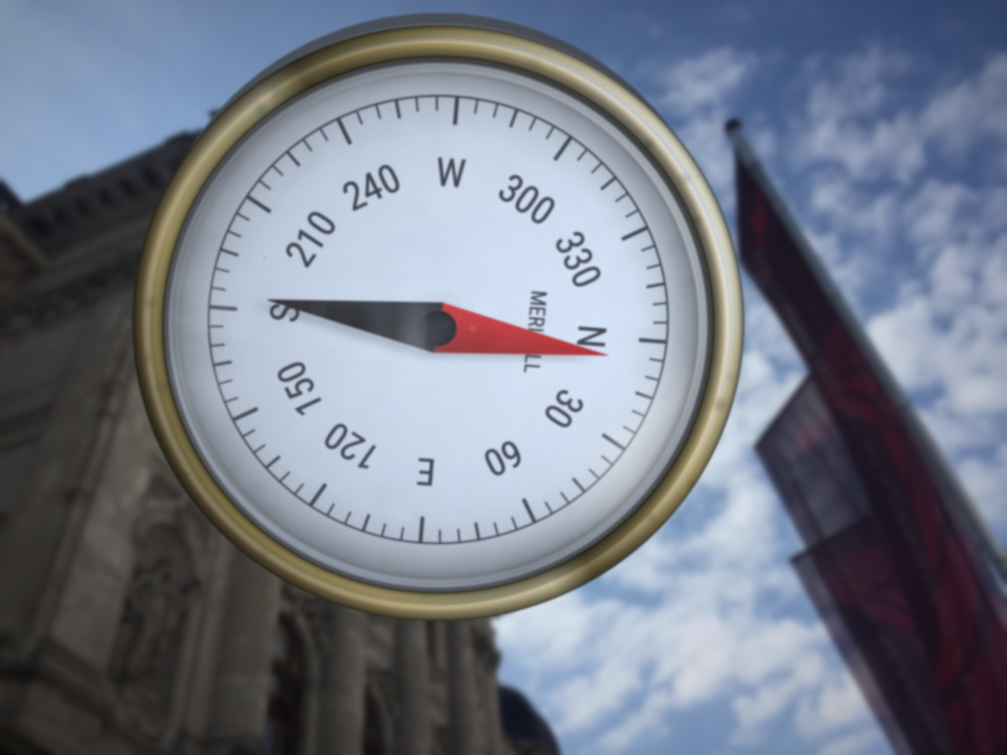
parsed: 5 °
